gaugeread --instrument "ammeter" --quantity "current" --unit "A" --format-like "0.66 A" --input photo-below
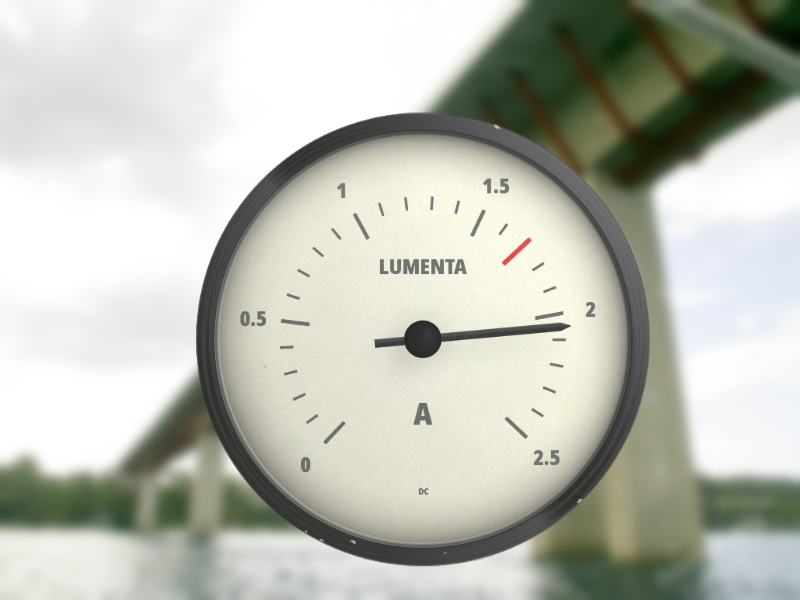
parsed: 2.05 A
